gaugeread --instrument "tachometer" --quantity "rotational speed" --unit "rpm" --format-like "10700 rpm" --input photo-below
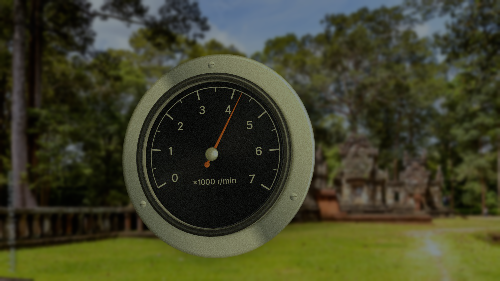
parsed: 4250 rpm
